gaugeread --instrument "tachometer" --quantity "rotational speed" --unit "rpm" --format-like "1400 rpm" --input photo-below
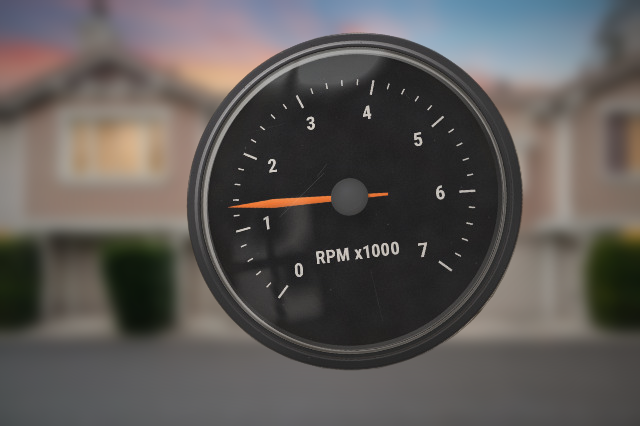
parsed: 1300 rpm
